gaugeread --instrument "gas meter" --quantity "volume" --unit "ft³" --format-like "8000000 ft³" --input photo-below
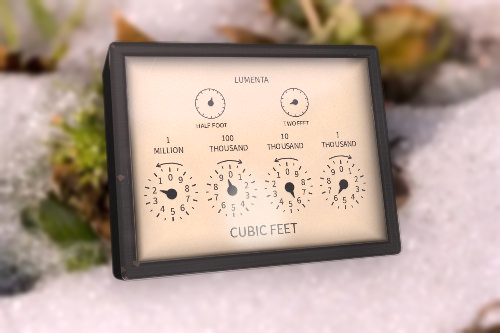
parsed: 195600 ft³
